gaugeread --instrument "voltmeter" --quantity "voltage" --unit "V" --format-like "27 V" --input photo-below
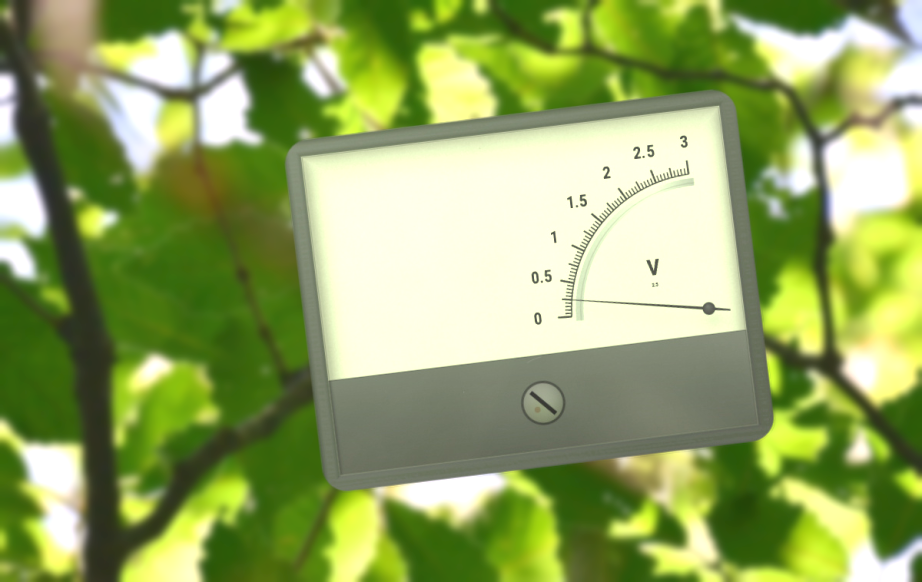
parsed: 0.25 V
